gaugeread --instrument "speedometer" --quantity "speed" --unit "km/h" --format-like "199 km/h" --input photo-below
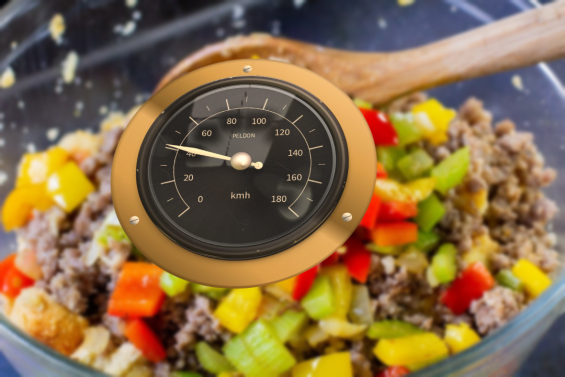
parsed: 40 km/h
